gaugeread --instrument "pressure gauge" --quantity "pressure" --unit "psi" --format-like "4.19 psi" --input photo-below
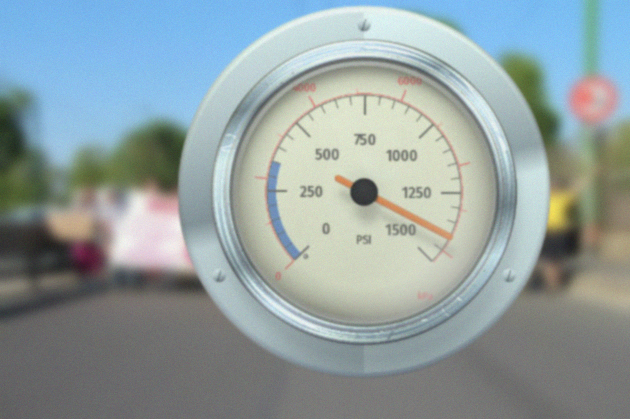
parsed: 1400 psi
